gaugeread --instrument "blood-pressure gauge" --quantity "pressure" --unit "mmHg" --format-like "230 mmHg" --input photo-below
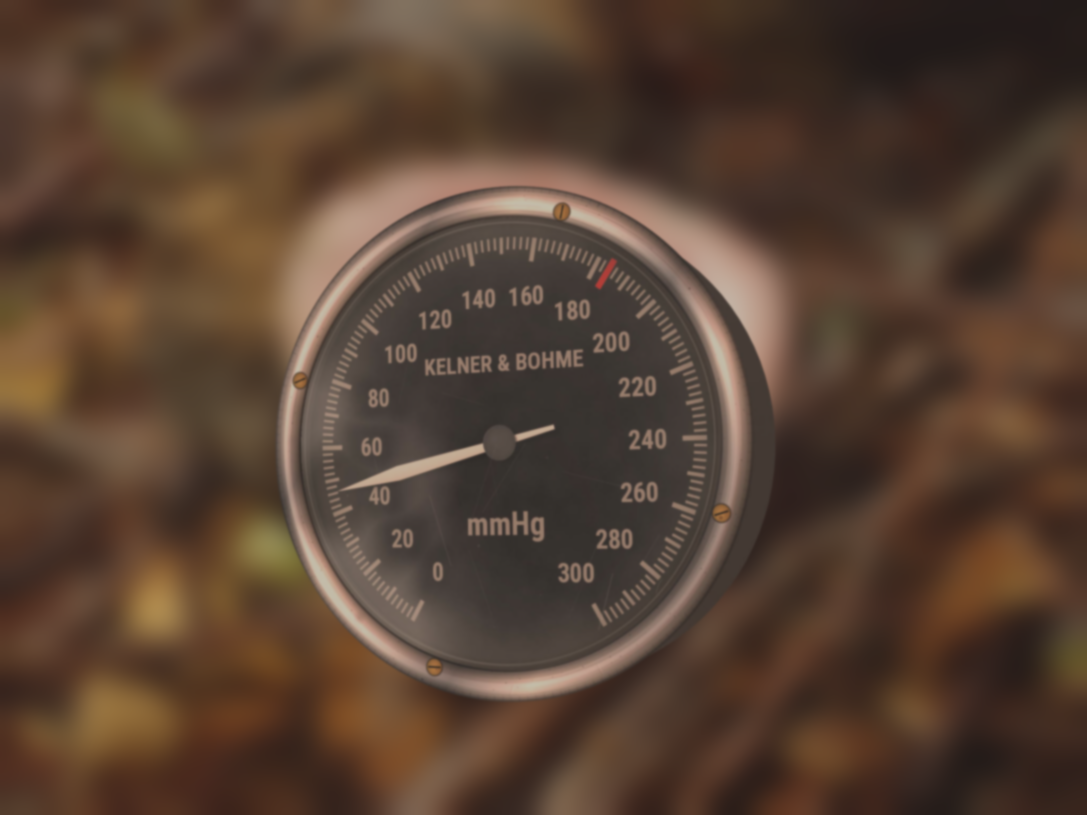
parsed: 46 mmHg
